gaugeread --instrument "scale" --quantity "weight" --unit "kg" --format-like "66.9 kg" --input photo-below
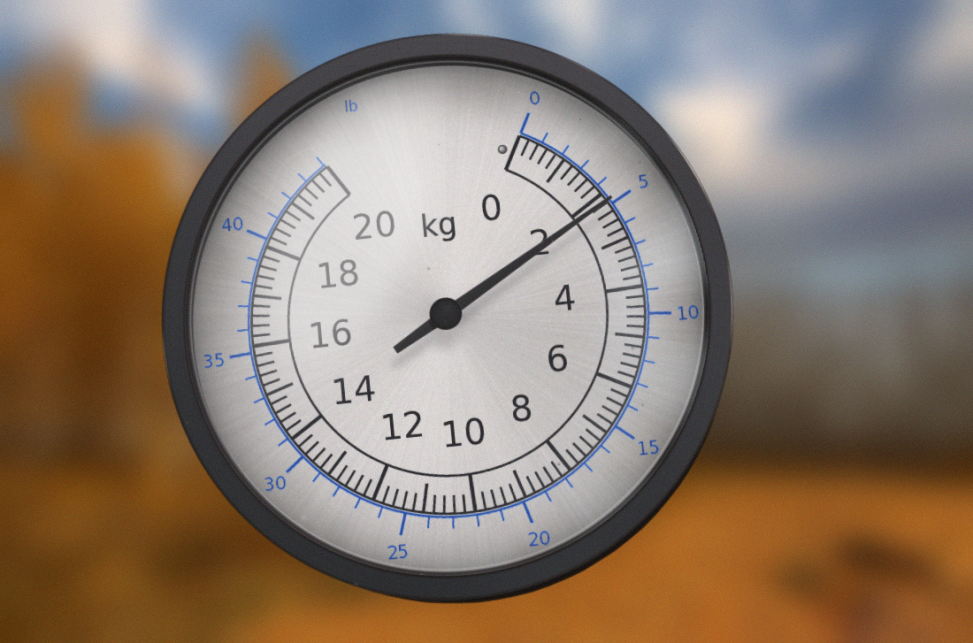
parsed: 2.2 kg
